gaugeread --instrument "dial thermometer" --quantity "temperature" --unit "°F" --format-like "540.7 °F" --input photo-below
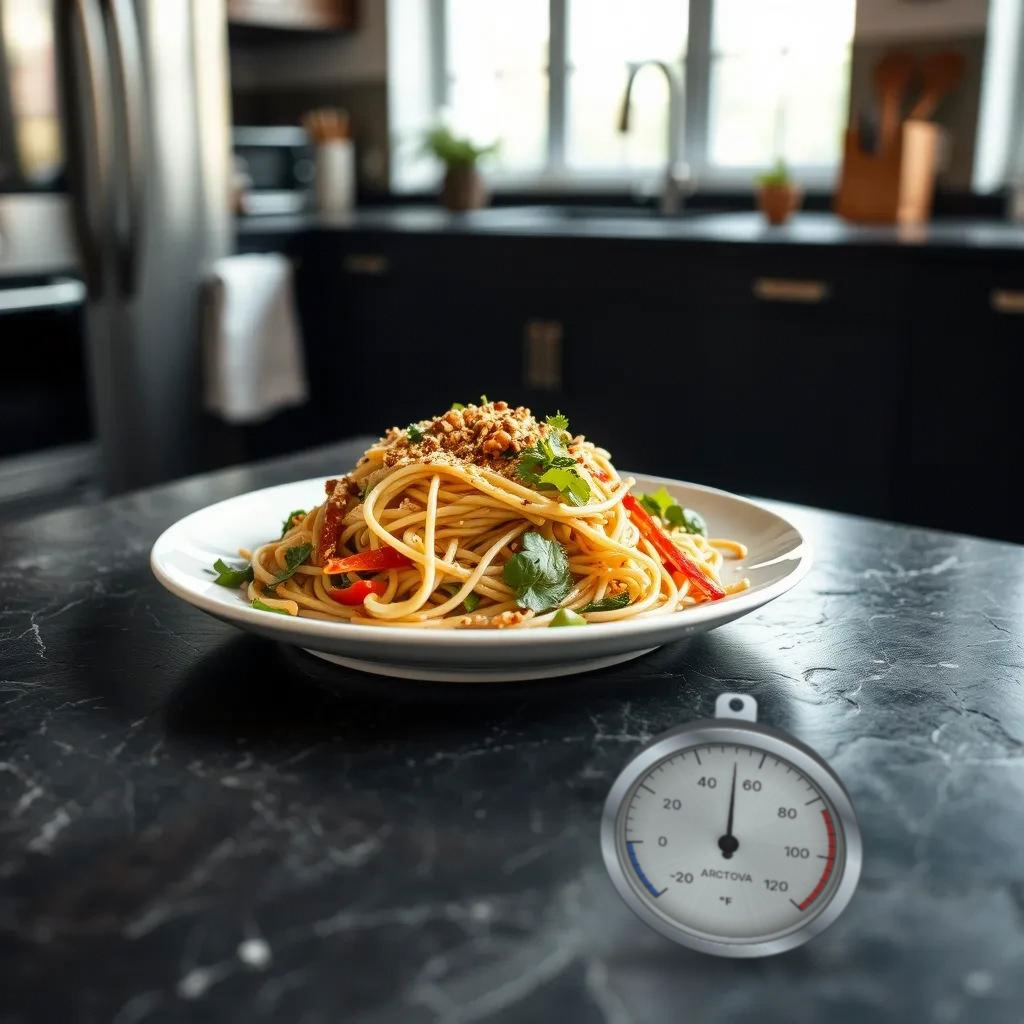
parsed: 52 °F
